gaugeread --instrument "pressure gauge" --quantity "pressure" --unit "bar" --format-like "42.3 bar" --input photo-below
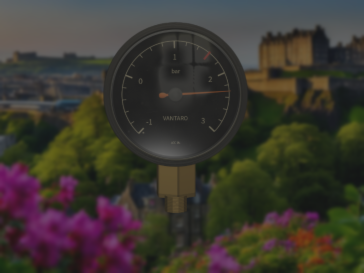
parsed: 2.3 bar
